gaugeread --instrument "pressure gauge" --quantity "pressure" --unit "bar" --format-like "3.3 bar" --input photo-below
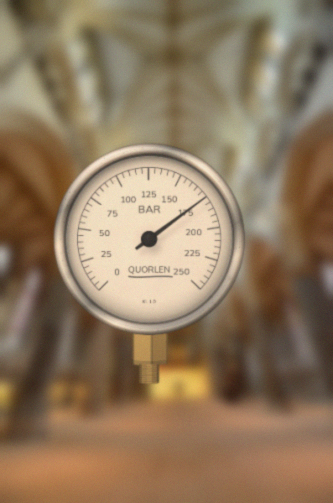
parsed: 175 bar
